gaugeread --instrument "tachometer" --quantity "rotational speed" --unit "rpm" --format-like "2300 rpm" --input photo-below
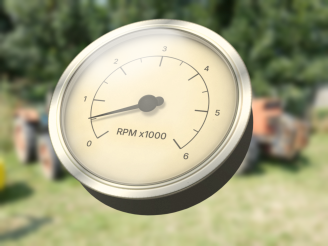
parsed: 500 rpm
